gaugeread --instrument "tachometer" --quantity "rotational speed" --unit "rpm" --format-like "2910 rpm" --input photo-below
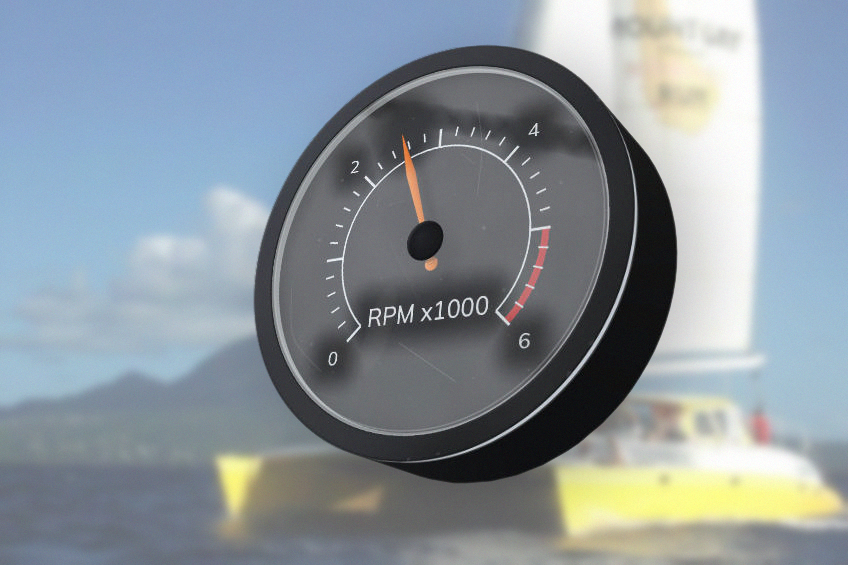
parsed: 2600 rpm
